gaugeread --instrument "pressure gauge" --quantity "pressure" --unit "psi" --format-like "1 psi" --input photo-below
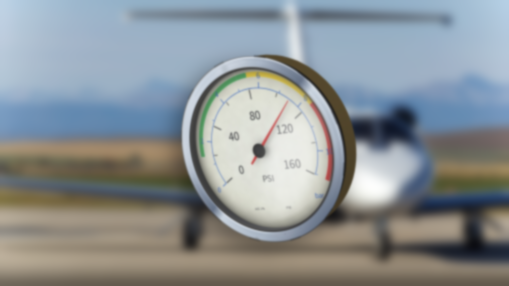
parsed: 110 psi
